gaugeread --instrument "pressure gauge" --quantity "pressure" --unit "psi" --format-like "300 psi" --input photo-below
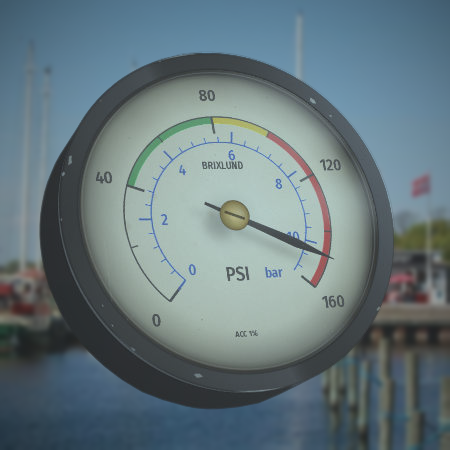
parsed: 150 psi
